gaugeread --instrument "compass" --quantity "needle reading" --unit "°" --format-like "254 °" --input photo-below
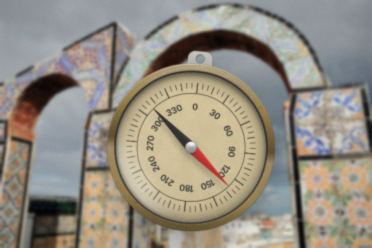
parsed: 130 °
